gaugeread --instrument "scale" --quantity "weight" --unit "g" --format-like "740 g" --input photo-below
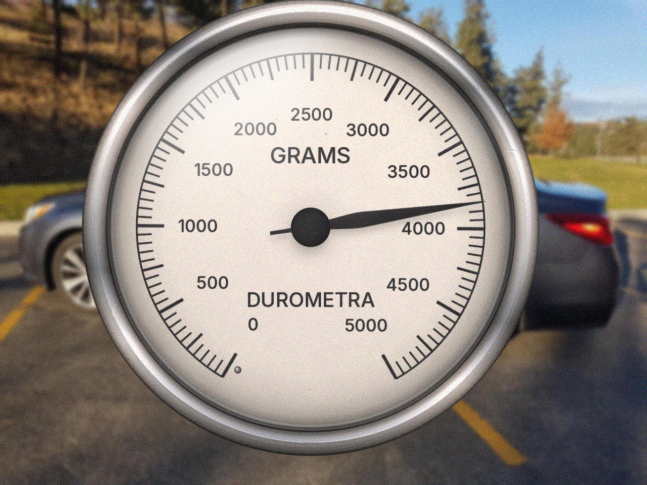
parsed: 3850 g
